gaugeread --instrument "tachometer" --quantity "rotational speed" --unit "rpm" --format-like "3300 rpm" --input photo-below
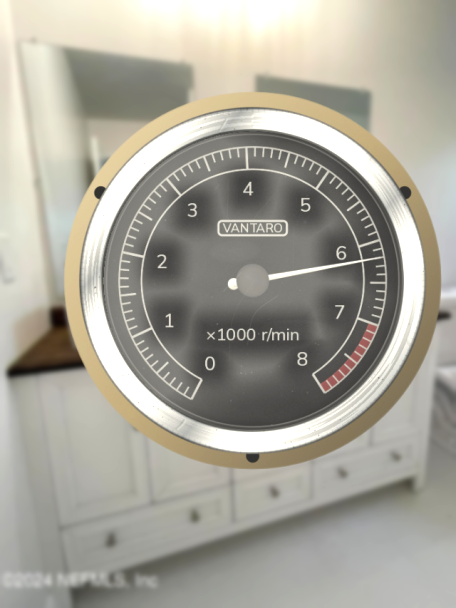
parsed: 6200 rpm
